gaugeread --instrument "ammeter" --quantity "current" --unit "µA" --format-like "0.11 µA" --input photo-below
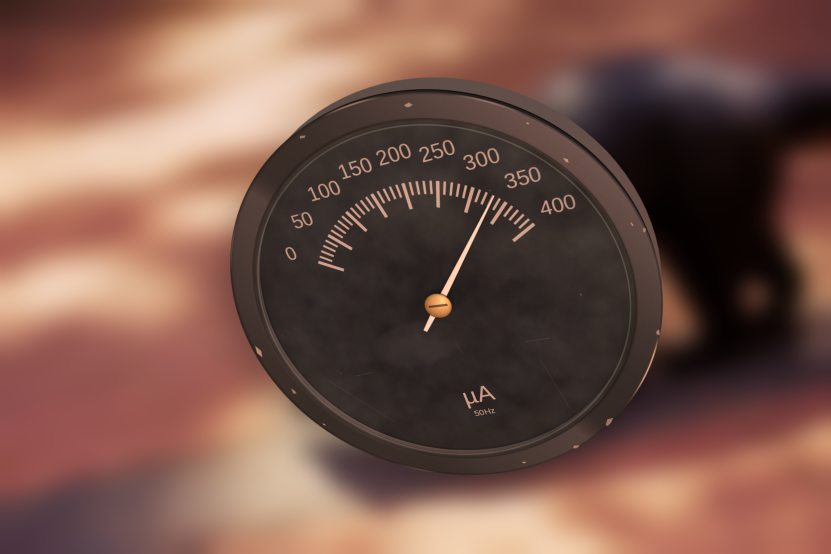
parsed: 330 µA
